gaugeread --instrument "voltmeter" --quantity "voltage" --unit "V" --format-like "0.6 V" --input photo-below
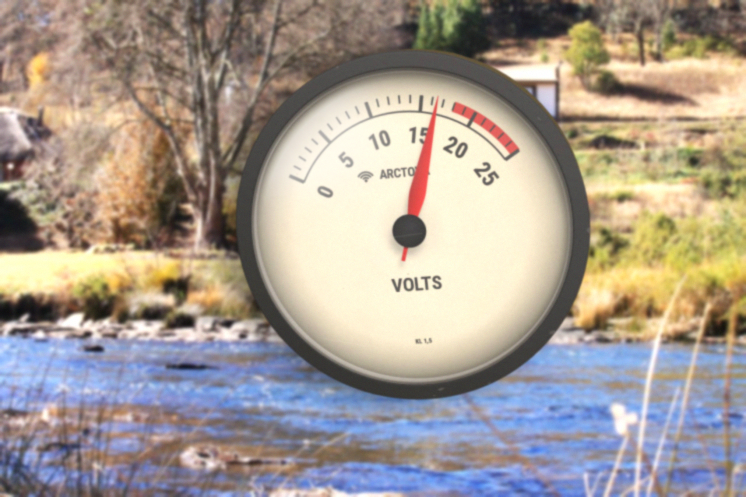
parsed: 16.5 V
